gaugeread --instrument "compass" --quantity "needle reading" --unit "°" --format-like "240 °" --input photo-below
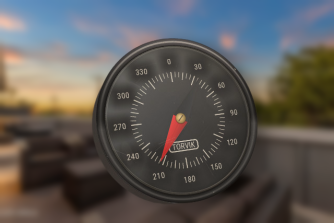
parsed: 215 °
